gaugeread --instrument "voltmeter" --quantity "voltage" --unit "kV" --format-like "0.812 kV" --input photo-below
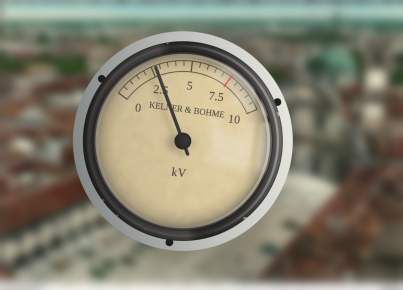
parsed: 2.75 kV
